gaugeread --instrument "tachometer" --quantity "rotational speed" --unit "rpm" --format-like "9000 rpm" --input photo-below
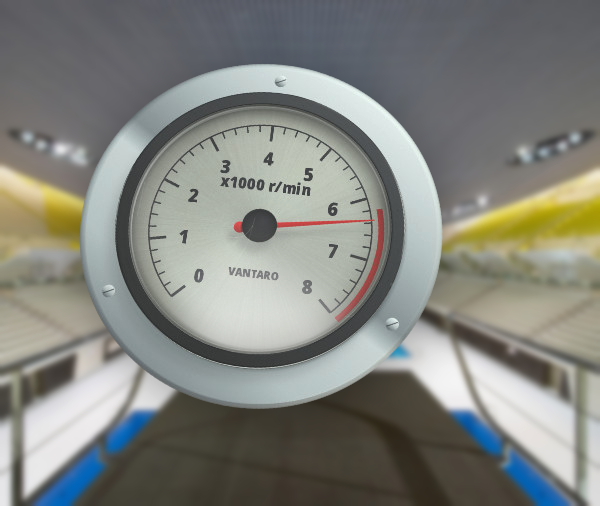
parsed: 6400 rpm
